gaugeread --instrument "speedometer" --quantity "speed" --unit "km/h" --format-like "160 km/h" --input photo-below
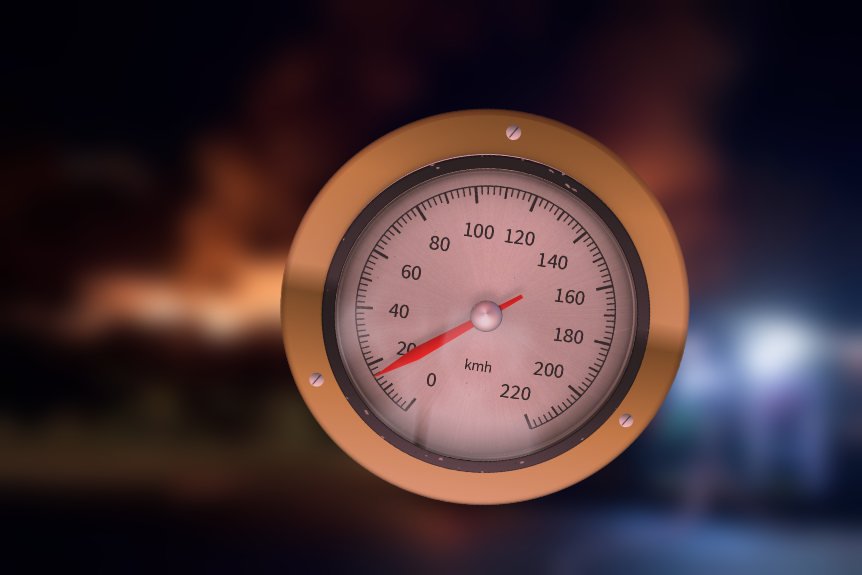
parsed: 16 km/h
